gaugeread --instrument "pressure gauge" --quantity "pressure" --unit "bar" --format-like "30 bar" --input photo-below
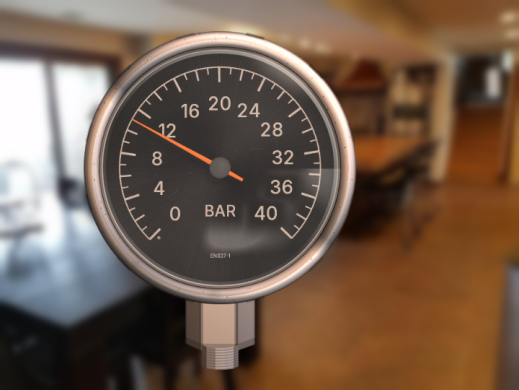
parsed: 11 bar
